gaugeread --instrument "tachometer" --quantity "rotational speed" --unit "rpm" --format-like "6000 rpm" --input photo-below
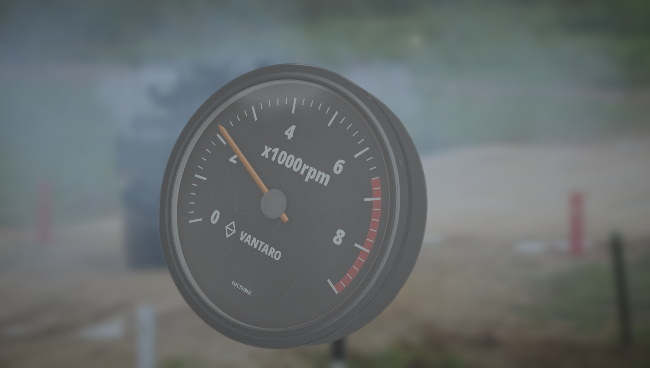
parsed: 2200 rpm
